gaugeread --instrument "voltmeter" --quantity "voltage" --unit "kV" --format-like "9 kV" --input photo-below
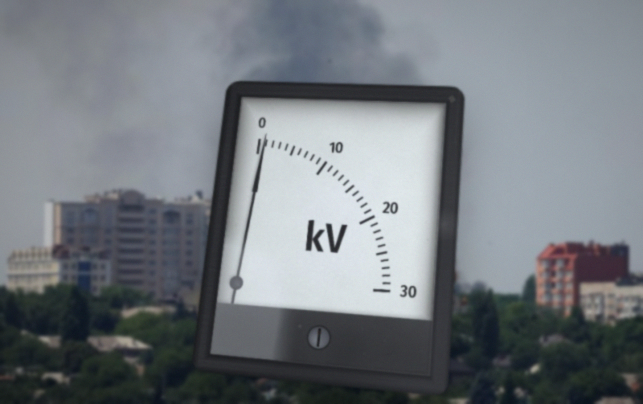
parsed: 1 kV
